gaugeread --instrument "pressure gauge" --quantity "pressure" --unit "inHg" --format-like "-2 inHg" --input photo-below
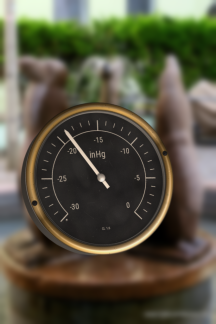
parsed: -19 inHg
